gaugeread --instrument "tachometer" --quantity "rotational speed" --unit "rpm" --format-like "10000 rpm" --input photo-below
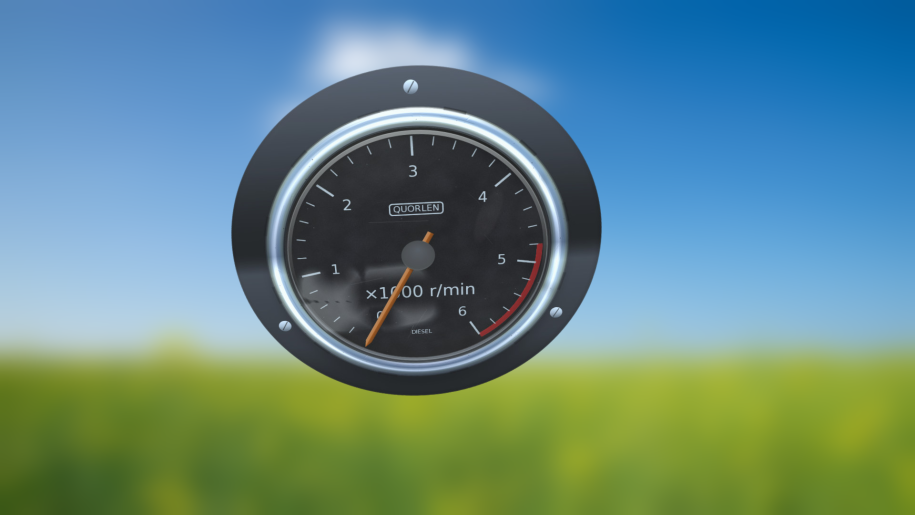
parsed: 0 rpm
